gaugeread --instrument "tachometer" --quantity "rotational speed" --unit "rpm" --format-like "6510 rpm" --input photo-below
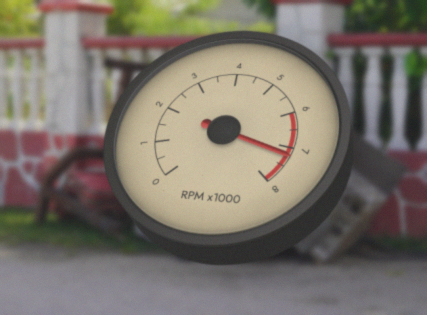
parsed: 7250 rpm
